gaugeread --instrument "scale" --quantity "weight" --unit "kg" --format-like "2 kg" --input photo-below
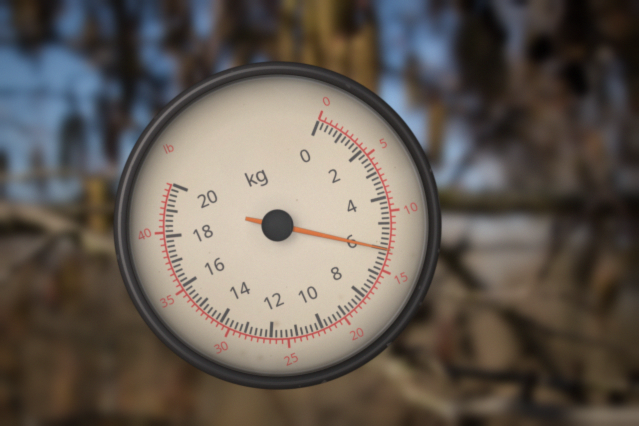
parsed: 6 kg
